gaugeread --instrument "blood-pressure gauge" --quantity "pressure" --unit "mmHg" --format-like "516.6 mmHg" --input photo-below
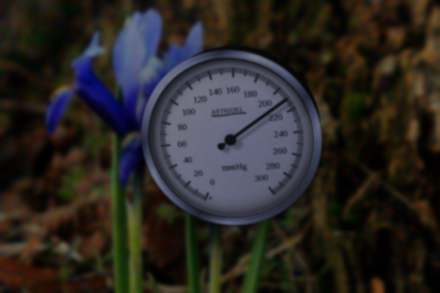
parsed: 210 mmHg
